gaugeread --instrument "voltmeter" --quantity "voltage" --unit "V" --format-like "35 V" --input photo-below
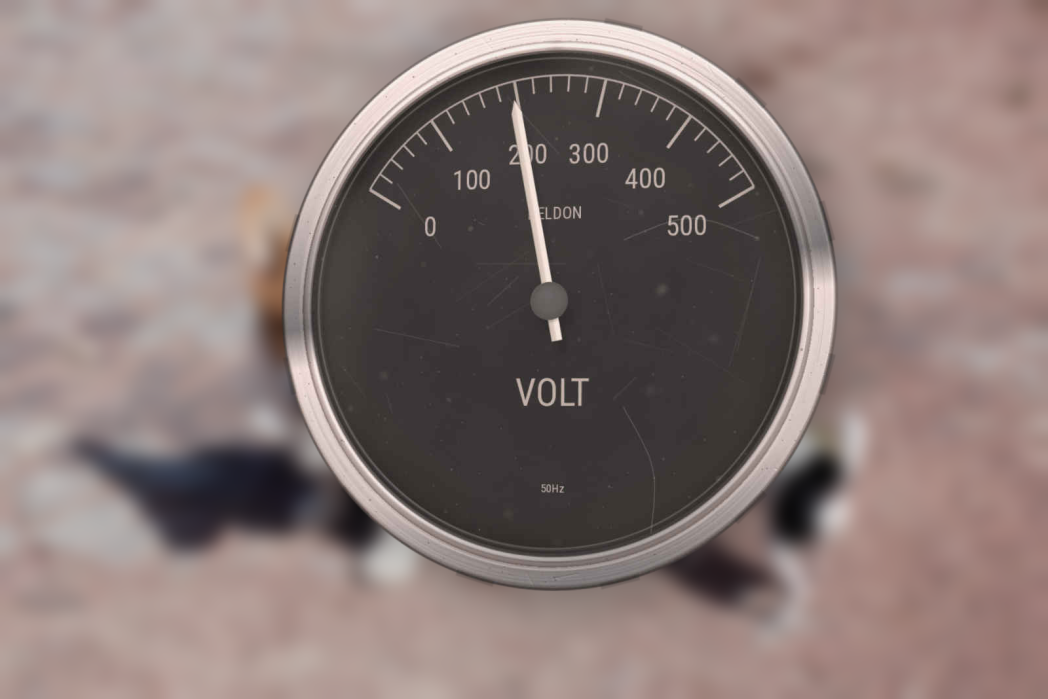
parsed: 200 V
